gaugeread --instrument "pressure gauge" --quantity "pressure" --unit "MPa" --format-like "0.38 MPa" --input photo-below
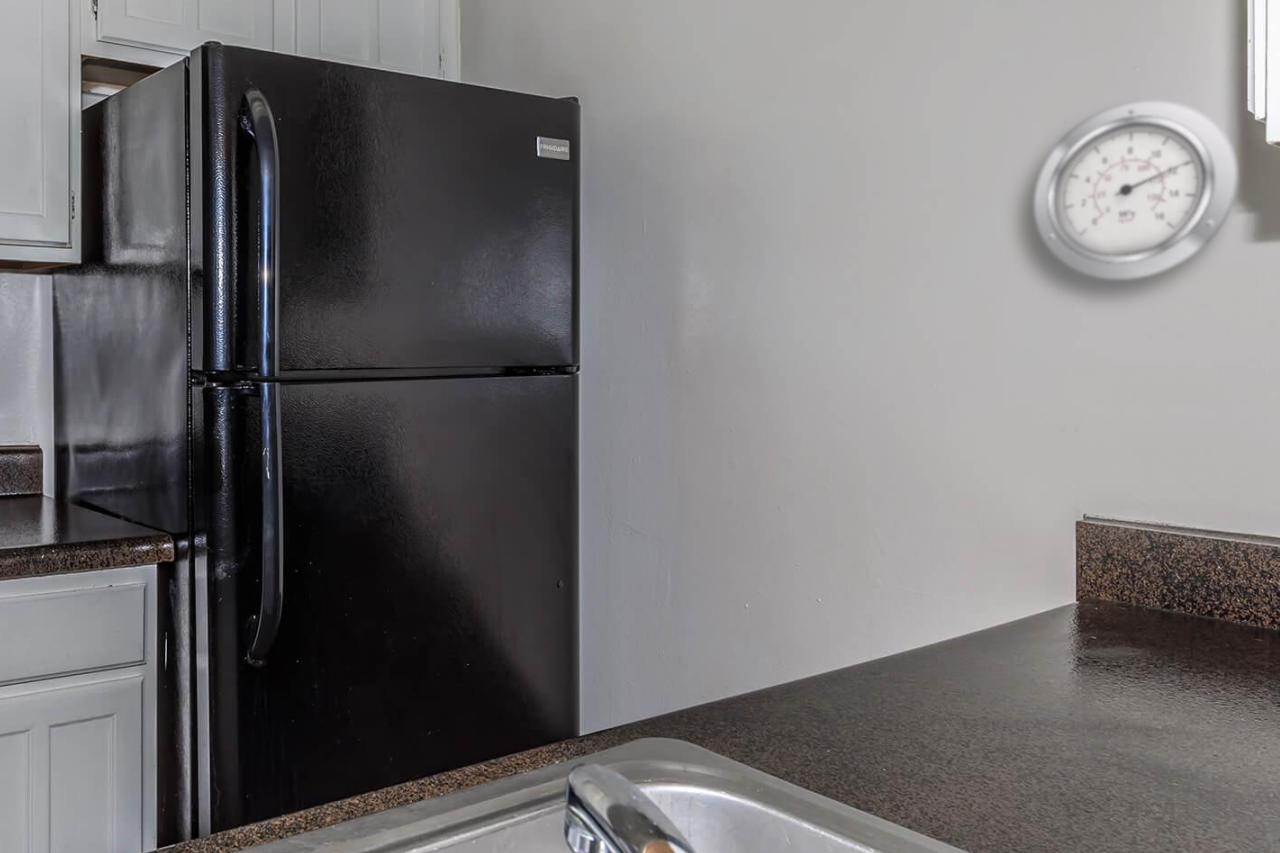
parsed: 12 MPa
